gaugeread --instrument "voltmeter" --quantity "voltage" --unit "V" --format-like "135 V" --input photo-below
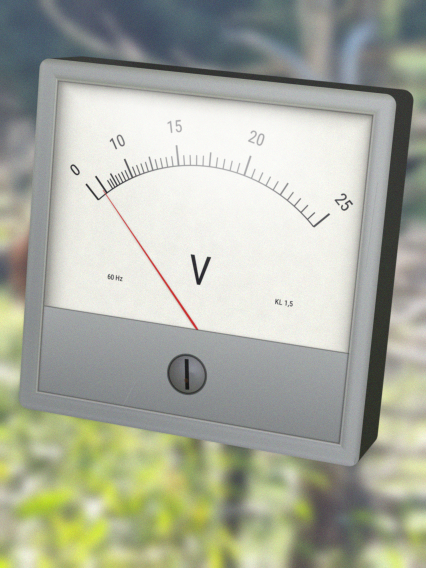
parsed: 5 V
